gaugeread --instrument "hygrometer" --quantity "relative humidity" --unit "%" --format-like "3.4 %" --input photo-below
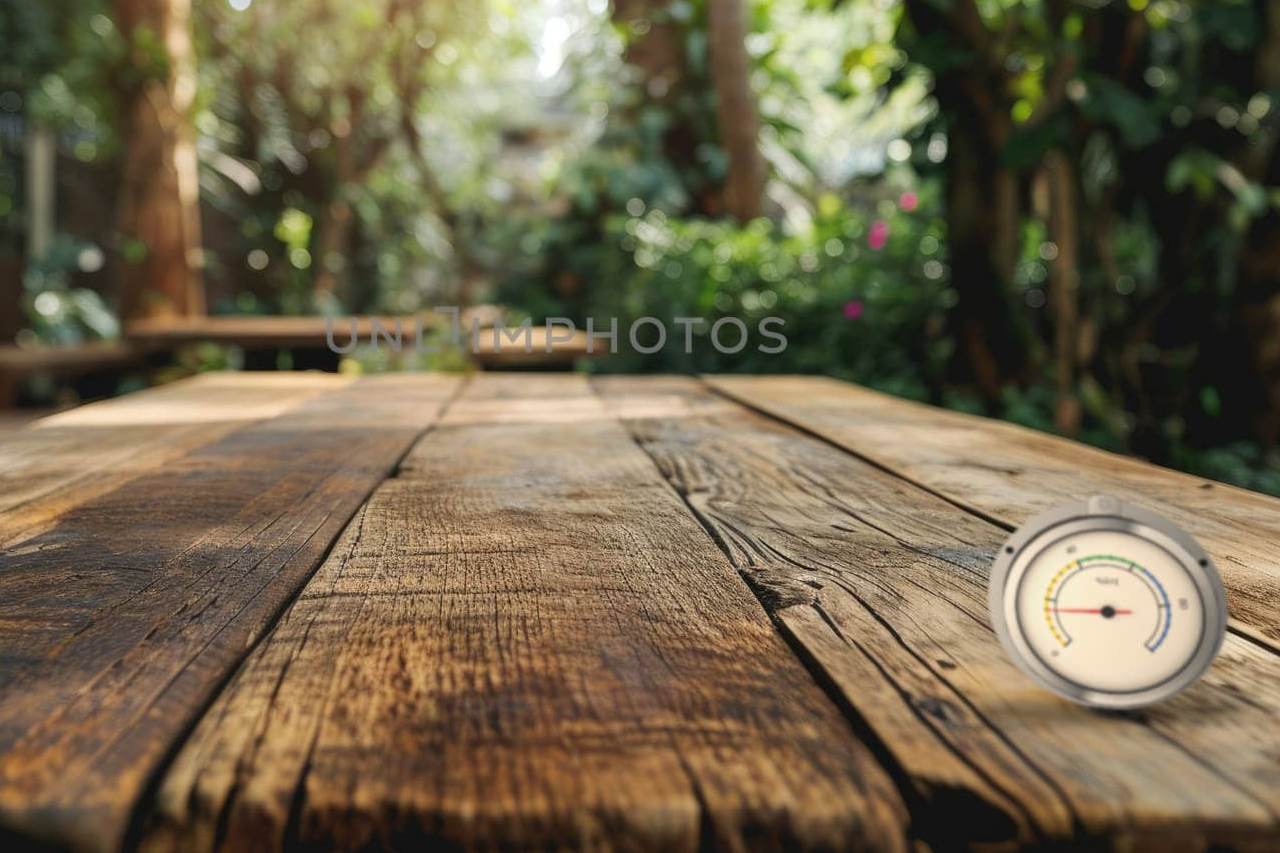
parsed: 16 %
